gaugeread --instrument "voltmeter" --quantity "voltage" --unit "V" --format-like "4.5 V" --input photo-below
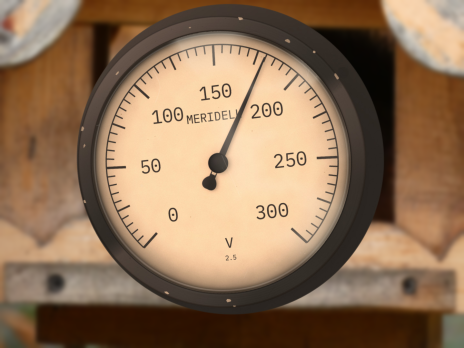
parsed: 180 V
